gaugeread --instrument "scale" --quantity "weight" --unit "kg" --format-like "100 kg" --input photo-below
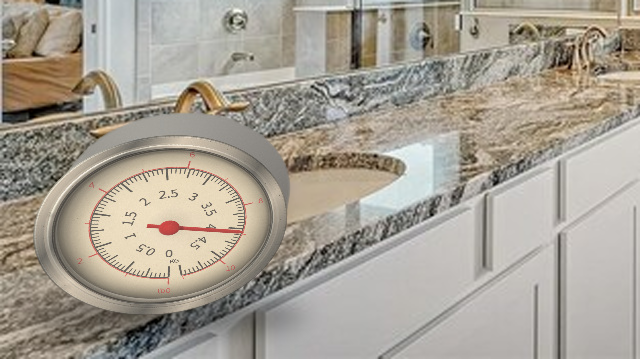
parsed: 4 kg
